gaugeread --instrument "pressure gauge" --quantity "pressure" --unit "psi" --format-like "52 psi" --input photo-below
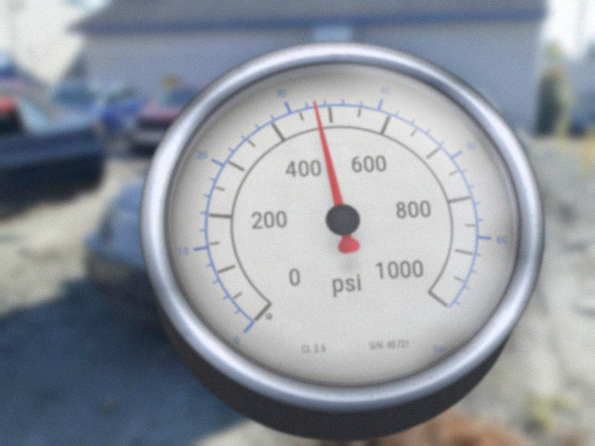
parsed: 475 psi
